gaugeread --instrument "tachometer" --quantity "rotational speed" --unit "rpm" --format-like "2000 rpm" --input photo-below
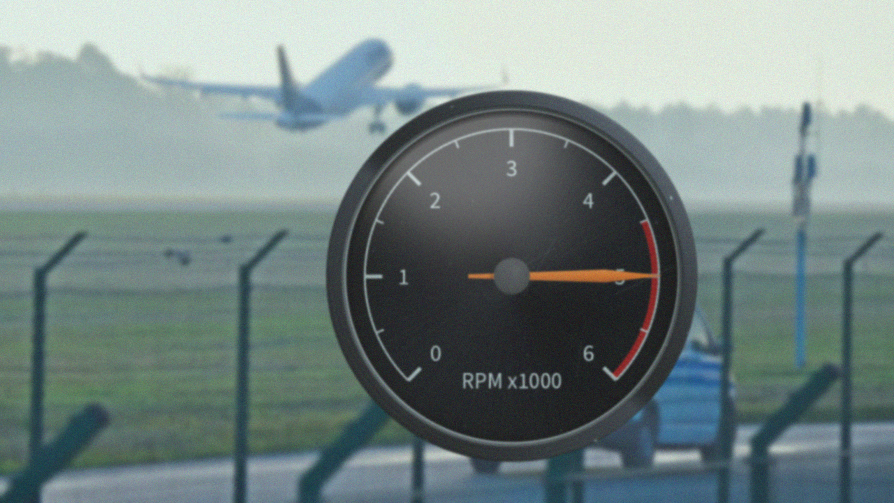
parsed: 5000 rpm
